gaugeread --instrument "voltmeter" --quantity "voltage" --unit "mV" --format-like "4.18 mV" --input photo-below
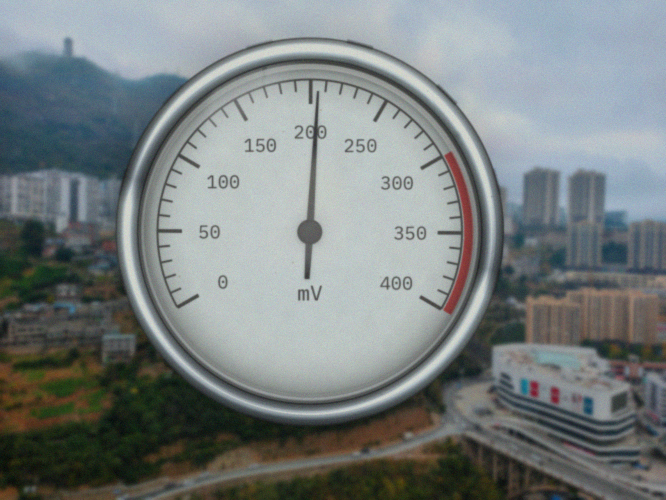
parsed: 205 mV
